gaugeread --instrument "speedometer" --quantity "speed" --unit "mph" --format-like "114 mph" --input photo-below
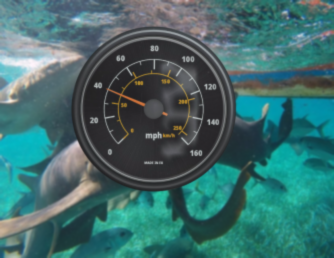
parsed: 40 mph
